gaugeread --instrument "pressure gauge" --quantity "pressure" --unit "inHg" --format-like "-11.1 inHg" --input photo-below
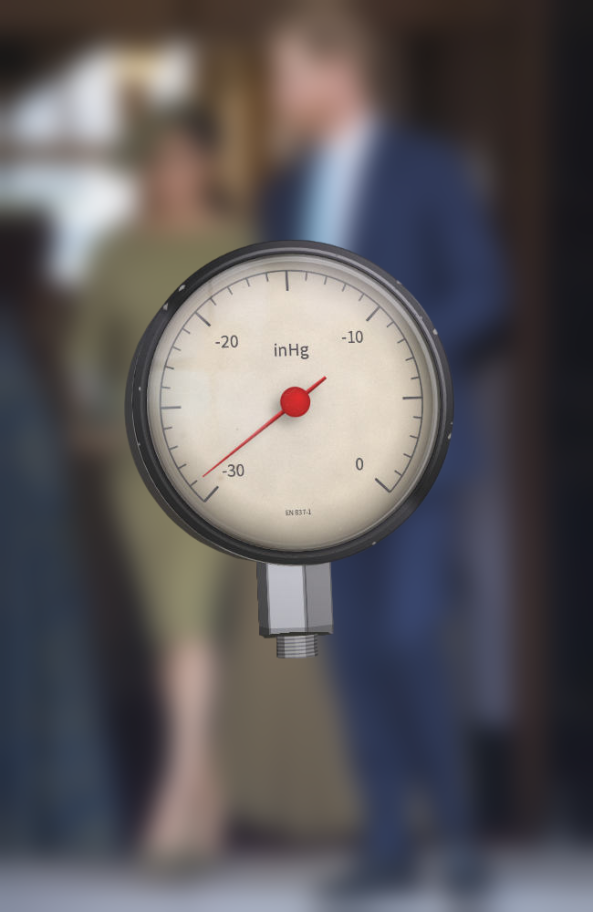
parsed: -29 inHg
